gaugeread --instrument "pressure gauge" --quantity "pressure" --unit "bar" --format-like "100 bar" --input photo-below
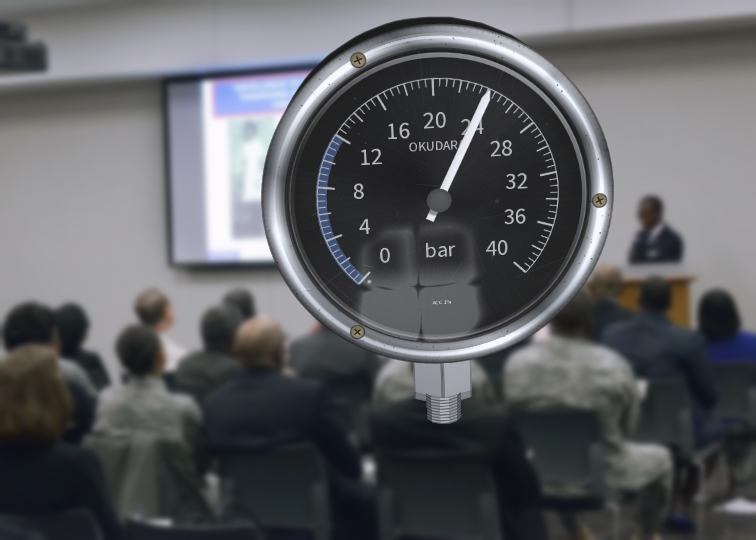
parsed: 24 bar
